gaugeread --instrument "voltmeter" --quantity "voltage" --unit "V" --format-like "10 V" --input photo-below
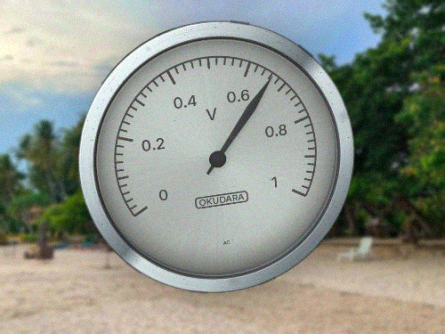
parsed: 0.66 V
